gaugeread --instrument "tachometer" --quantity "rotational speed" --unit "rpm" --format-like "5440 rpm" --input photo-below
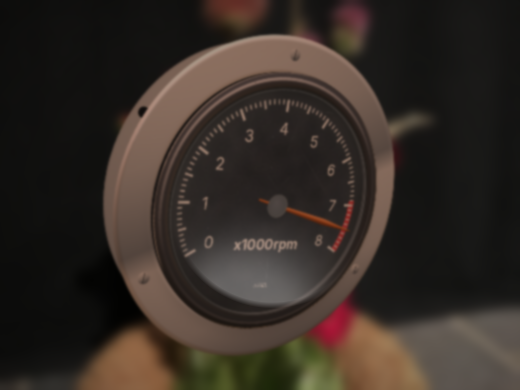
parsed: 7500 rpm
